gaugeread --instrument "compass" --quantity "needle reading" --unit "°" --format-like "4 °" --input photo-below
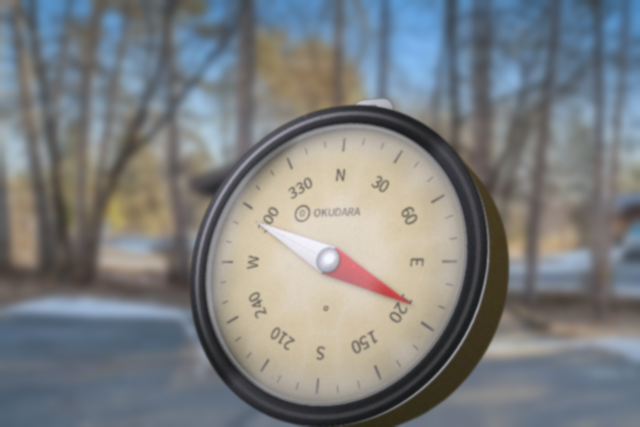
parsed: 115 °
